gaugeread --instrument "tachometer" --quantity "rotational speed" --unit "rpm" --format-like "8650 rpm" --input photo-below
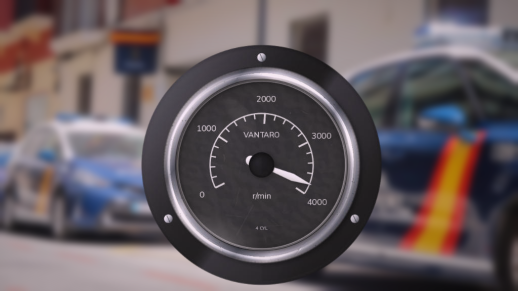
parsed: 3800 rpm
